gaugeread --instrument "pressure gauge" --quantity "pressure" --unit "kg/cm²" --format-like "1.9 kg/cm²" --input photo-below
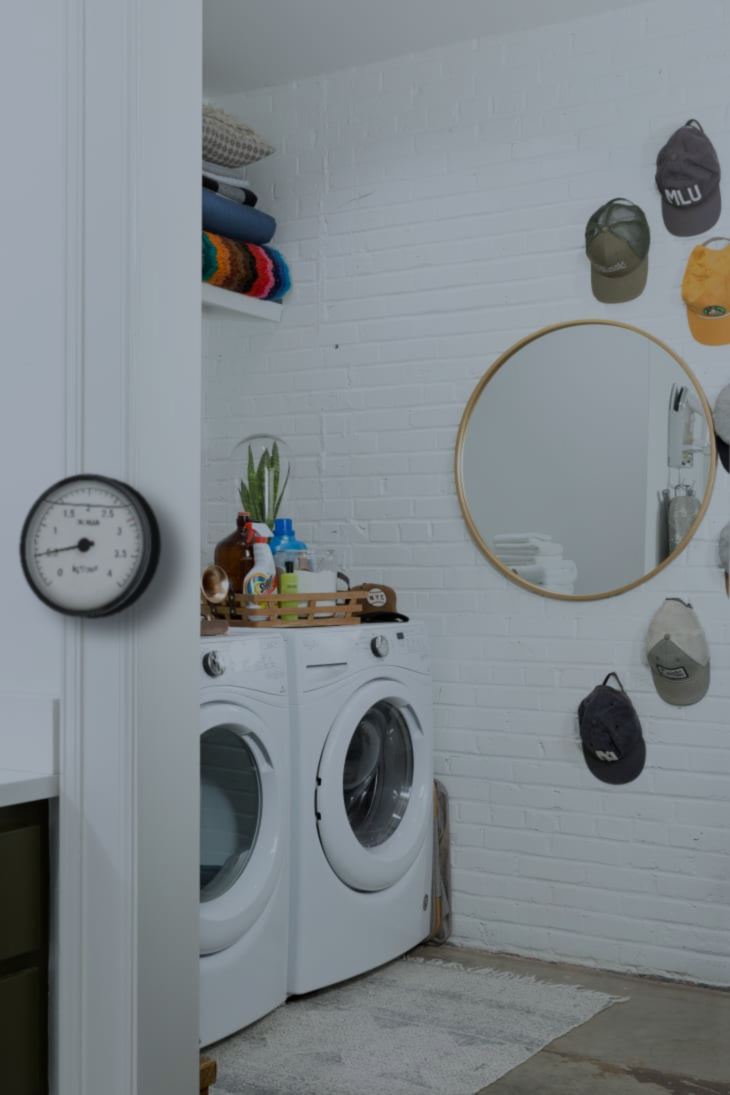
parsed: 0.5 kg/cm²
